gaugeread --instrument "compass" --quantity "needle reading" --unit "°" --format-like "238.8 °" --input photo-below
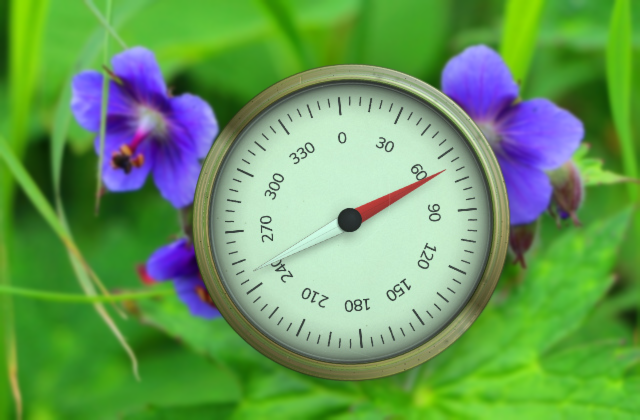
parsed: 67.5 °
